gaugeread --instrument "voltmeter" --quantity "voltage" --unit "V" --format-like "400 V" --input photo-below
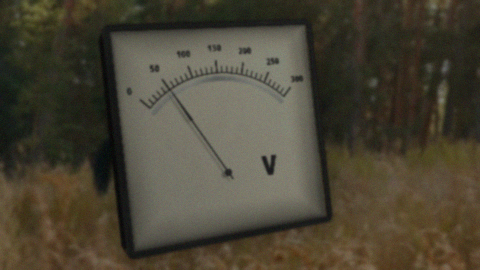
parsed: 50 V
